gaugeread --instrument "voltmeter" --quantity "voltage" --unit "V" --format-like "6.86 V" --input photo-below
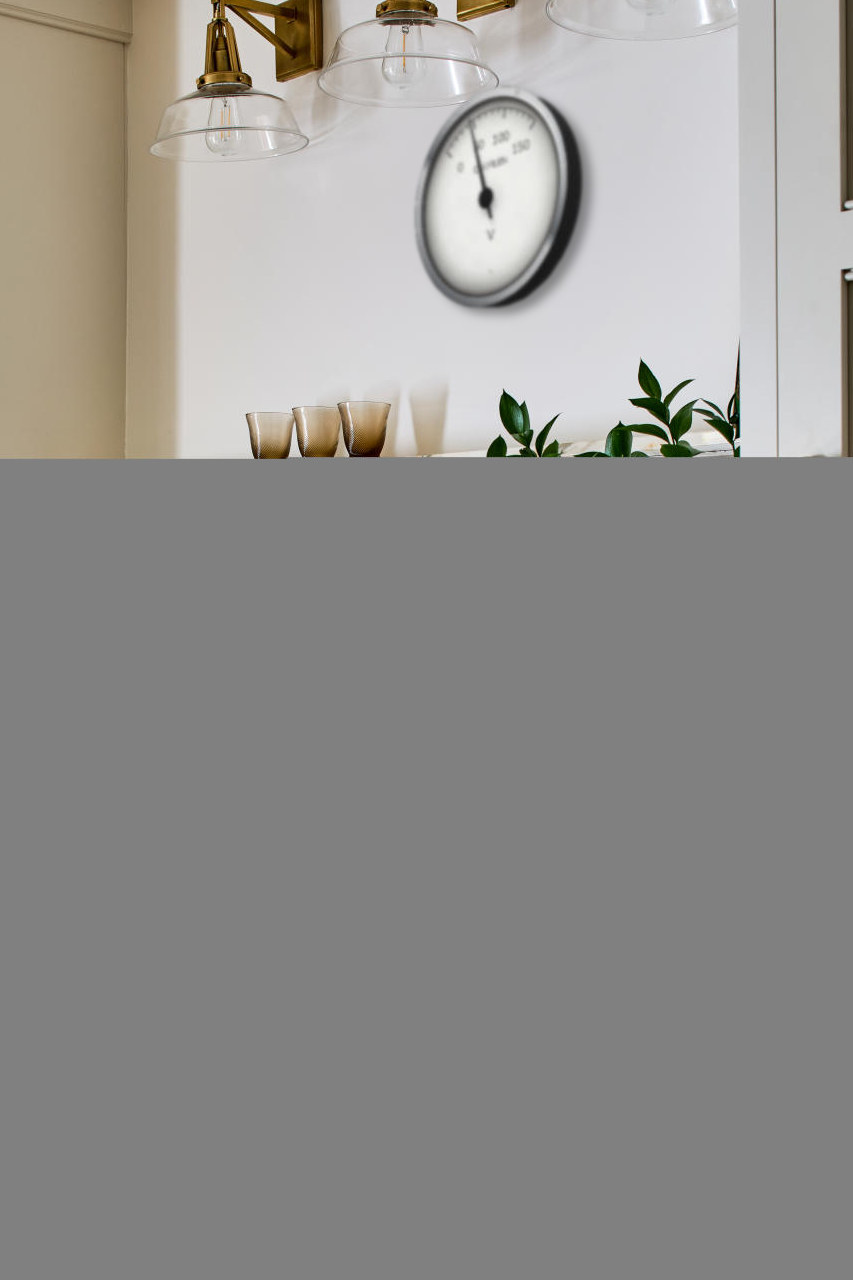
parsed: 50 V
